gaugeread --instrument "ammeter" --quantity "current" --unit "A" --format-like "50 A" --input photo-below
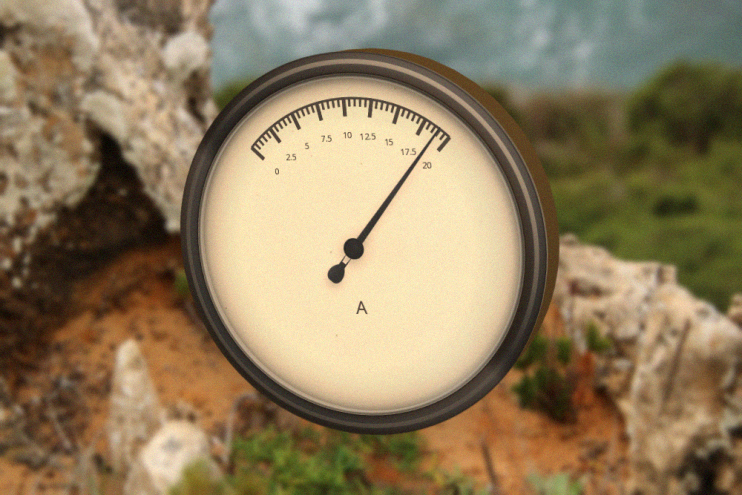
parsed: 19 A
